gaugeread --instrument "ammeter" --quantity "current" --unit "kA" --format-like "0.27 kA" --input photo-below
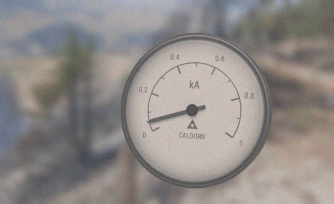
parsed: 0.05 kA
